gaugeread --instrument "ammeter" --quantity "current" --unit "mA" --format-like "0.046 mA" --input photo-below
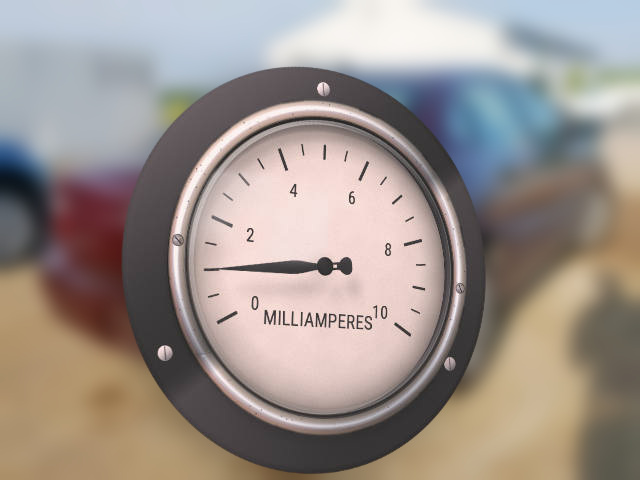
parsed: 1 mA
